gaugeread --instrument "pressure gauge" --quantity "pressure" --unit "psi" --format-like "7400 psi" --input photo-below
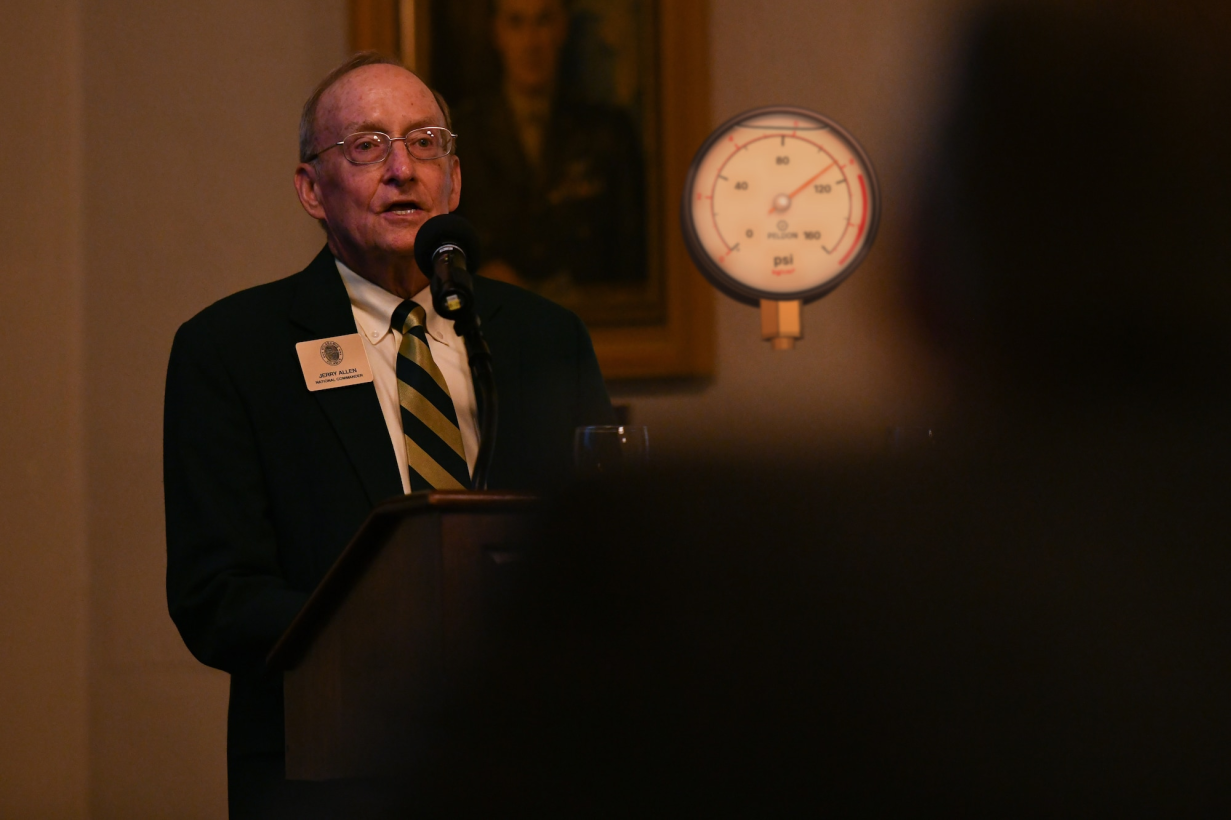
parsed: 110 psi
